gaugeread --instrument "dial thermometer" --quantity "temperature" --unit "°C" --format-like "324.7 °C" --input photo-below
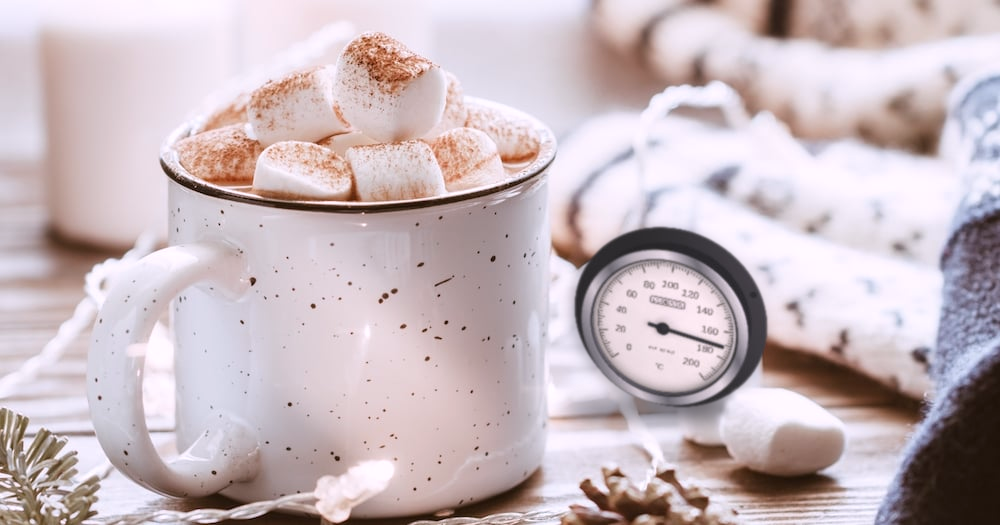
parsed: 170 °C
